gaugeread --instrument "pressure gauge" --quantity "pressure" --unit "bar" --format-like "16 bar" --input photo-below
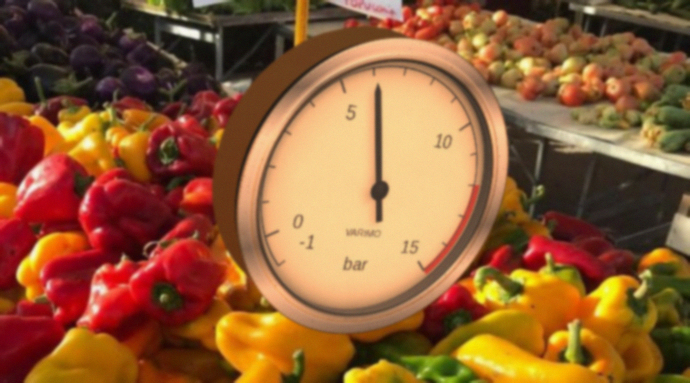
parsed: 6 bar
